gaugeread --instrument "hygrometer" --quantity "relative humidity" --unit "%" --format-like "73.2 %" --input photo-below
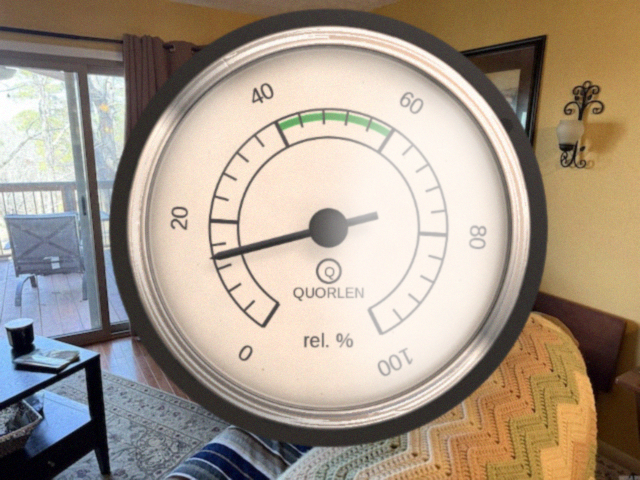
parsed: 14 %
